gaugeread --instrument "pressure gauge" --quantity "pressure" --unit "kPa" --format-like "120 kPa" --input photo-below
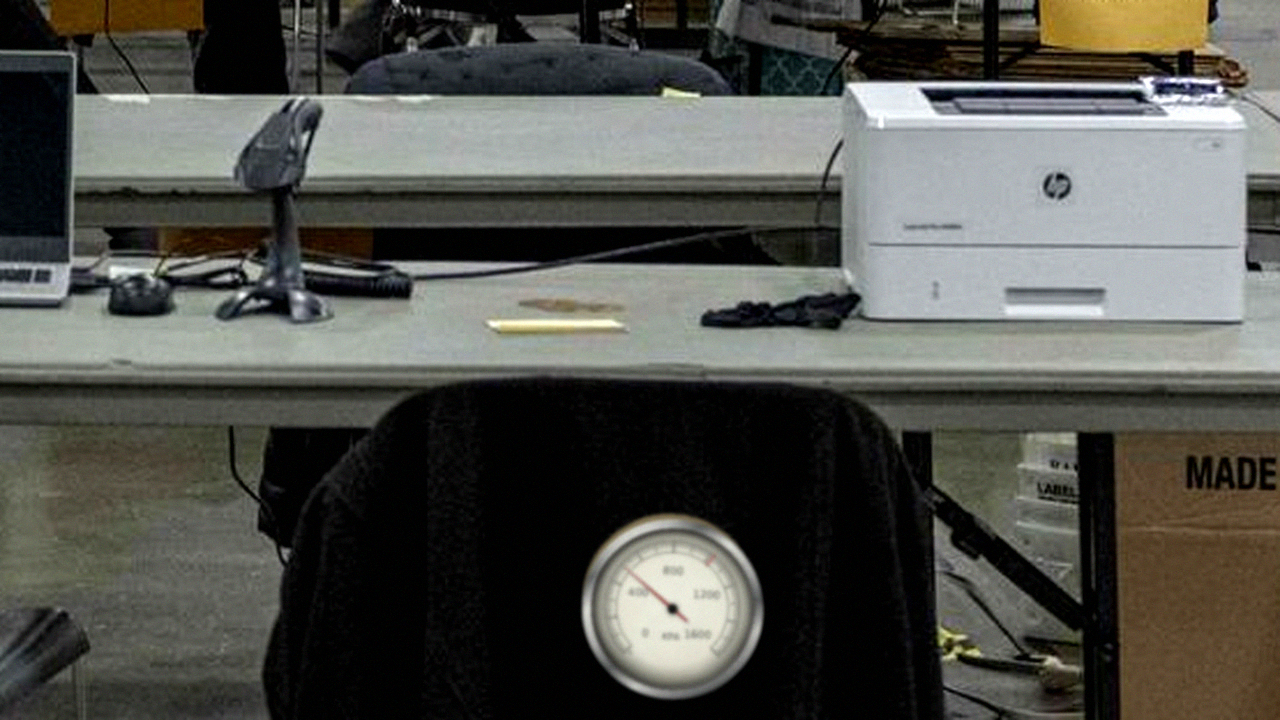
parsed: 500 kPa
